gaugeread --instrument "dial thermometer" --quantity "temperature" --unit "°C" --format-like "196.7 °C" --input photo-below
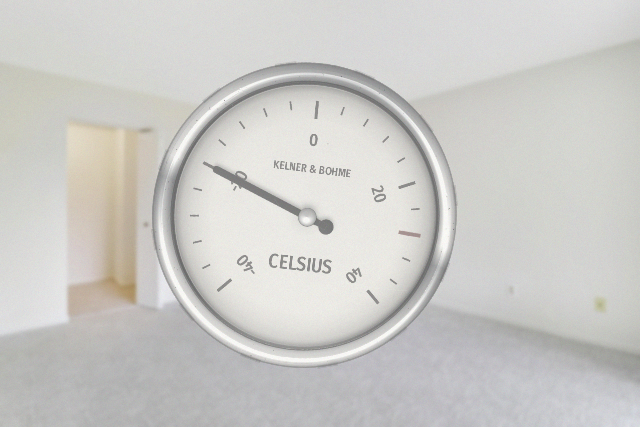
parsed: -20 °C
